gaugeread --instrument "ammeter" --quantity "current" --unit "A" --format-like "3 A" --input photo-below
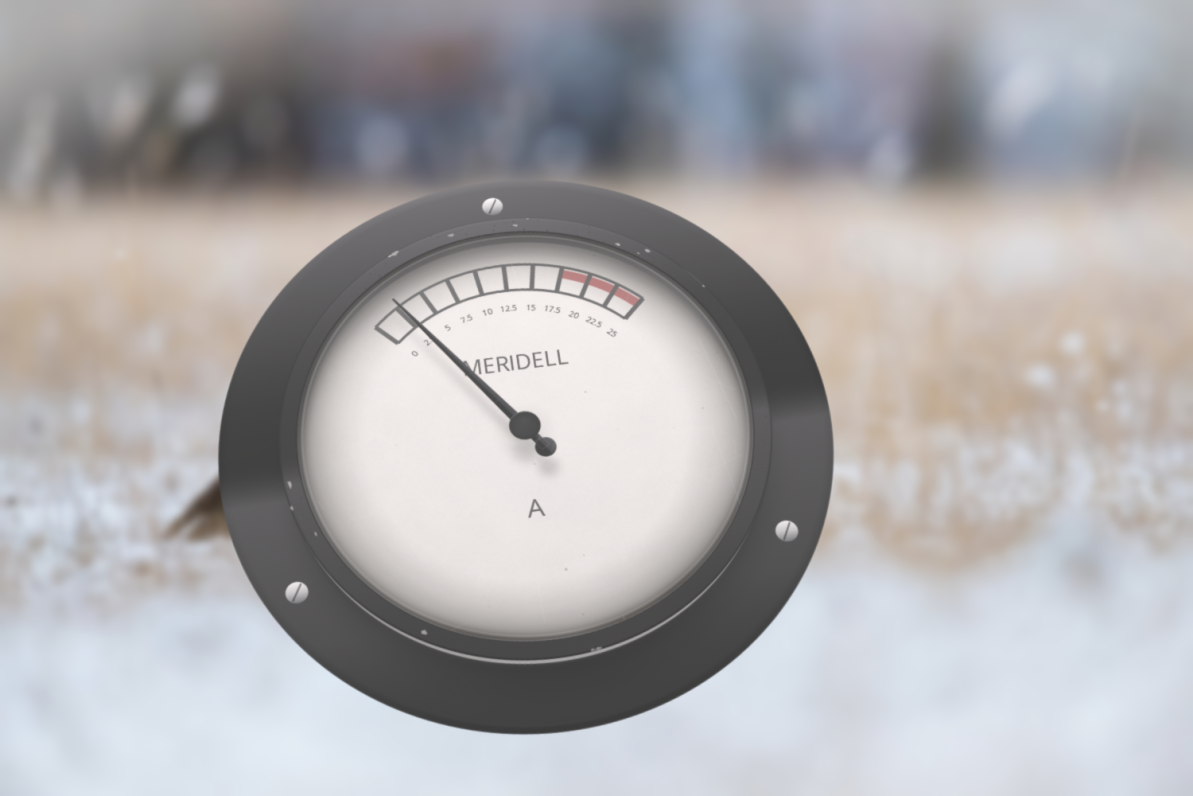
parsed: 2.5 A
